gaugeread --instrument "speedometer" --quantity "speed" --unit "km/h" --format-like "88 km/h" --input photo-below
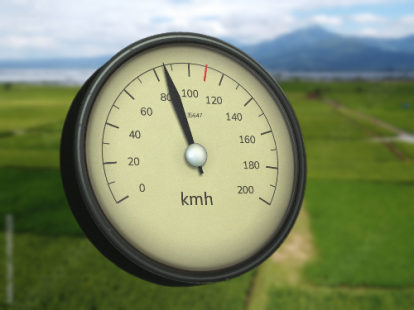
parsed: 85 km/h
